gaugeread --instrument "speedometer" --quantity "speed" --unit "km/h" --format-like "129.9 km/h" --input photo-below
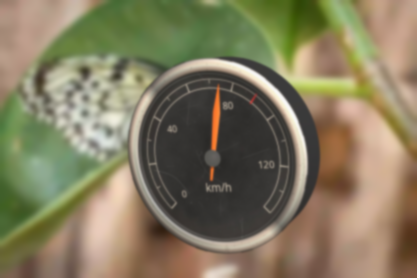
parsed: 75 km/h
